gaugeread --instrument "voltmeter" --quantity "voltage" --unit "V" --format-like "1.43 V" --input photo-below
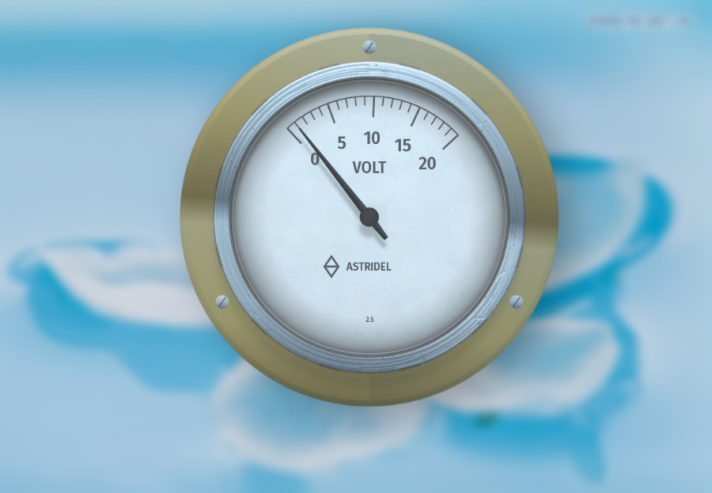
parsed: 1 V
